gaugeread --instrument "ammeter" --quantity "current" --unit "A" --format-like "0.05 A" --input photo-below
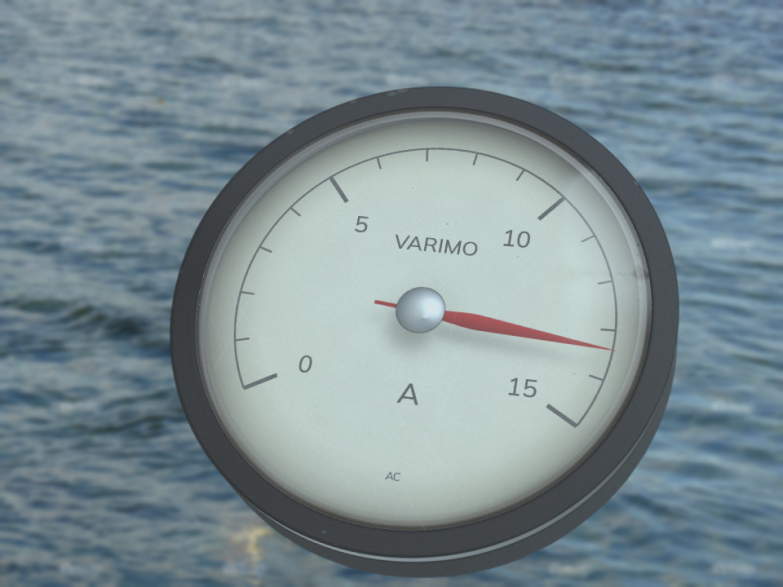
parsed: 13.5 A
